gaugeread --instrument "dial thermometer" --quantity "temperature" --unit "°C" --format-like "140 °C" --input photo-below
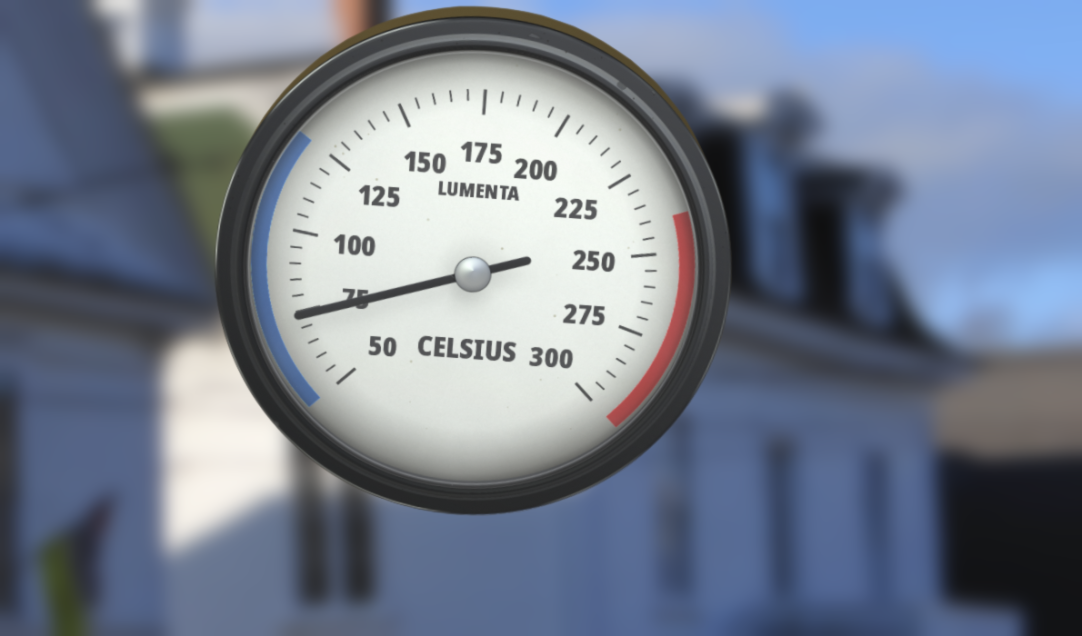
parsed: 75 °C
